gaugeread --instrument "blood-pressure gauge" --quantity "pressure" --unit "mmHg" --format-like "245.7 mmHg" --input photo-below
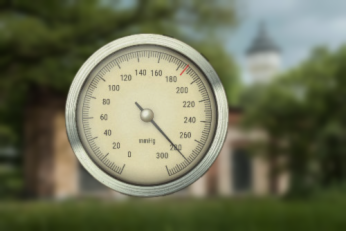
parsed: 280 mmHg
